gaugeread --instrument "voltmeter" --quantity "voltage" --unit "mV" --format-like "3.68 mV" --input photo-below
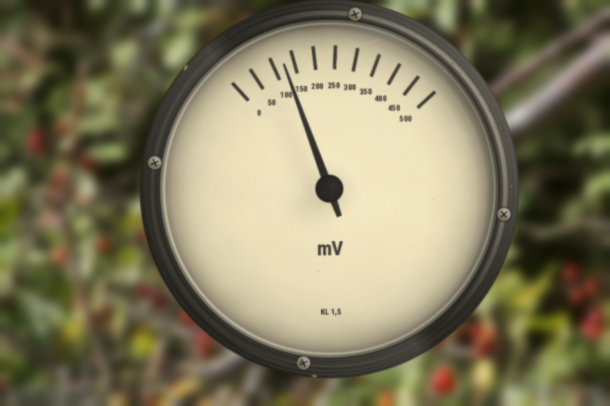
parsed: 125 mV
